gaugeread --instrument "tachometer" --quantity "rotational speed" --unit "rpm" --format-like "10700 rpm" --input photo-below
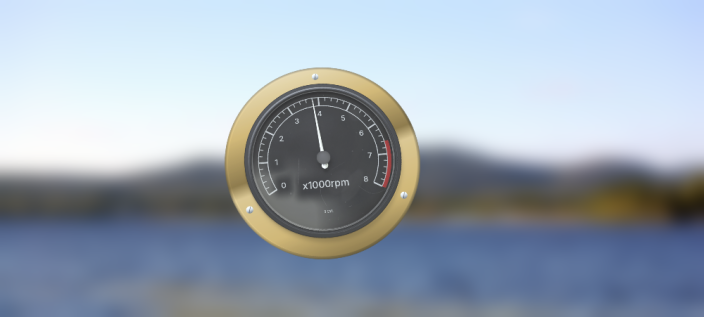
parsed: 3800 rpm
